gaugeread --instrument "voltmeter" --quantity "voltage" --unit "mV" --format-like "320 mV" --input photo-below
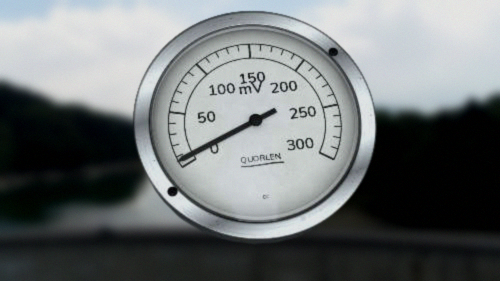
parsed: 5 mV
